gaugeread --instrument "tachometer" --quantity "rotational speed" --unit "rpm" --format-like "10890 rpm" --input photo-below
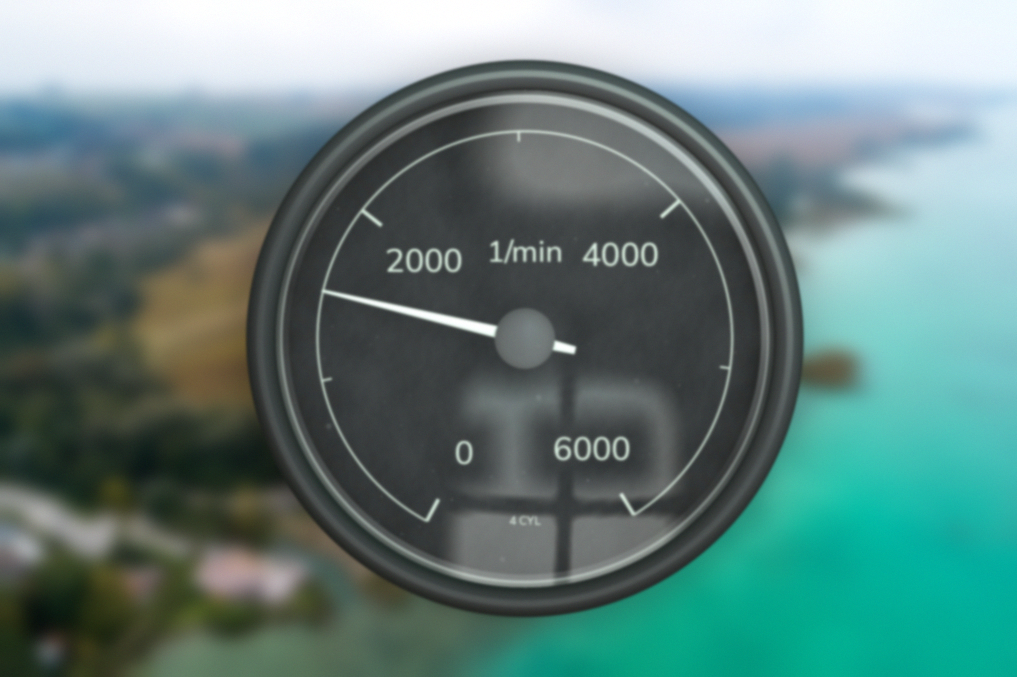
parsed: 1500 rpm
